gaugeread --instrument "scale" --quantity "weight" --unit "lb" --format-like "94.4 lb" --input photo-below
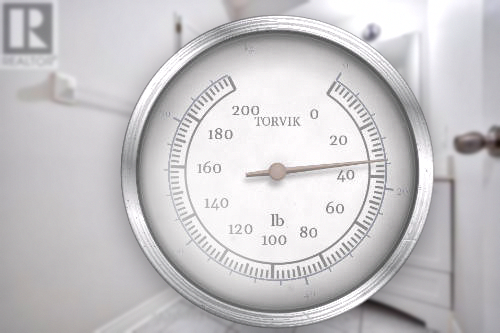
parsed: 34 lb
